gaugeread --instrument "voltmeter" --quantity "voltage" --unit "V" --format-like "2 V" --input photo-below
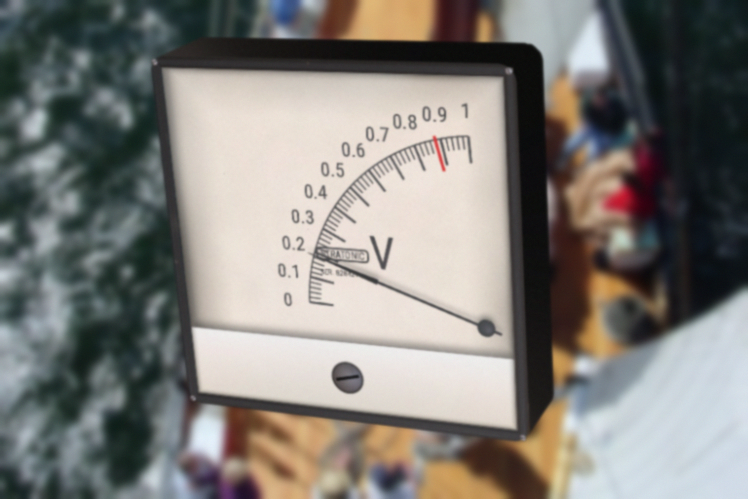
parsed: 0.2 V
